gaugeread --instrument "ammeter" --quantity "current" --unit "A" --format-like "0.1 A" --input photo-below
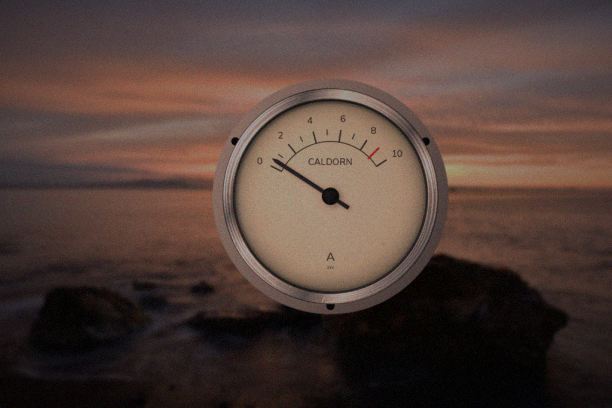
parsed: 0.5 A
